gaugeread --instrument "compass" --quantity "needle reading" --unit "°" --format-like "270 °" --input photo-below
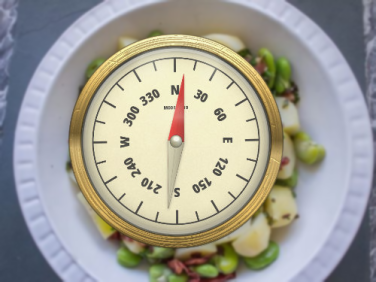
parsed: 7.5 °
